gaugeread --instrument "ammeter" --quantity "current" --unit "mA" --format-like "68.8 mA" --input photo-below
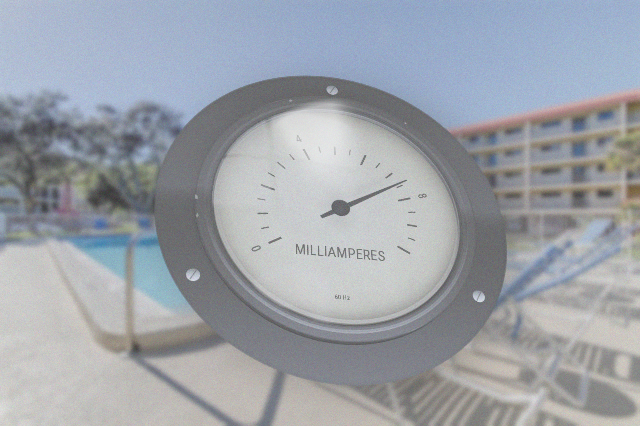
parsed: 7.5 mA
